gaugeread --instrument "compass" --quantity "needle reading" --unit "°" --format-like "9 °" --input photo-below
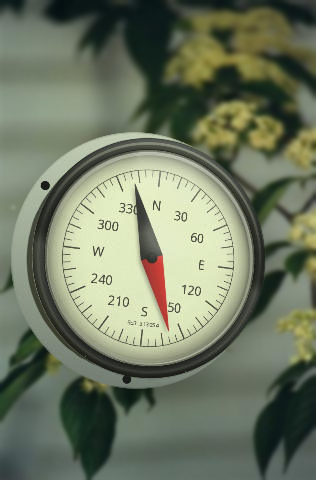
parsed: 160 °
